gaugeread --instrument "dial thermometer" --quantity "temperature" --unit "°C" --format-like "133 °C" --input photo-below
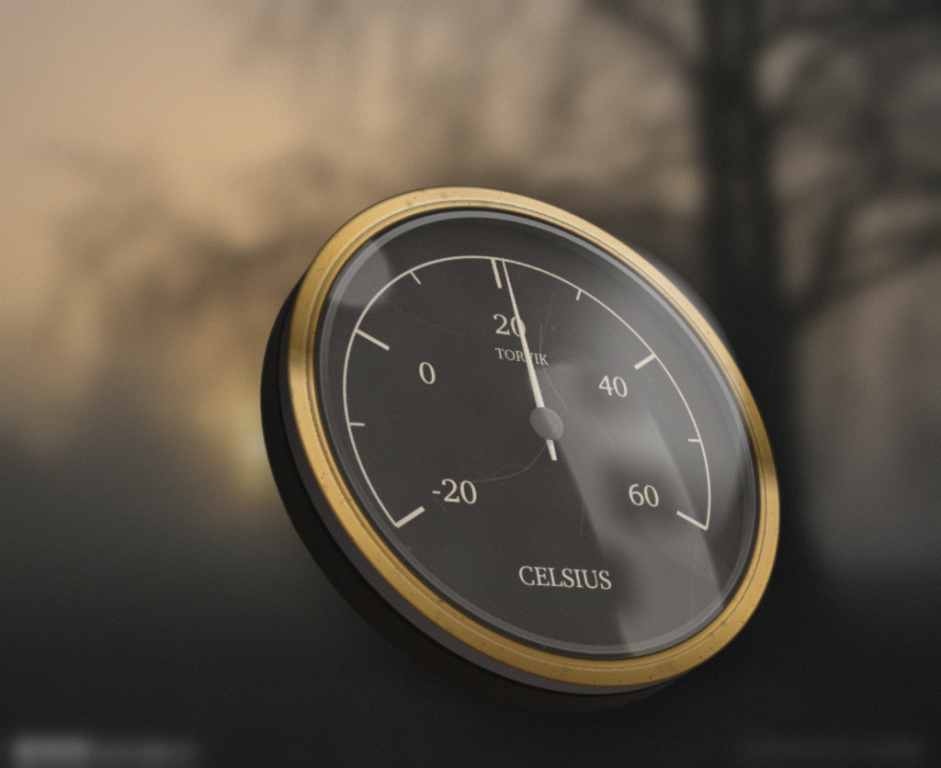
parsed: 20 °C
